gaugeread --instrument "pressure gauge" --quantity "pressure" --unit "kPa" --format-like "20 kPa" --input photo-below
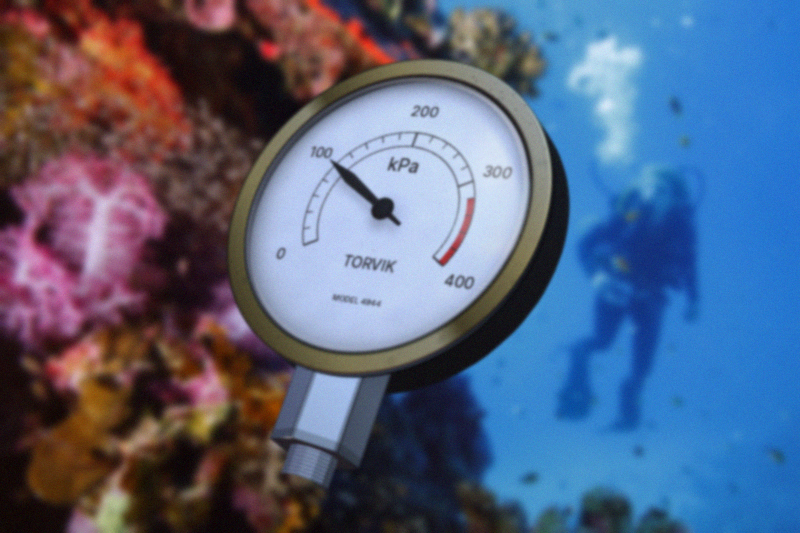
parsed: 100 kPa
